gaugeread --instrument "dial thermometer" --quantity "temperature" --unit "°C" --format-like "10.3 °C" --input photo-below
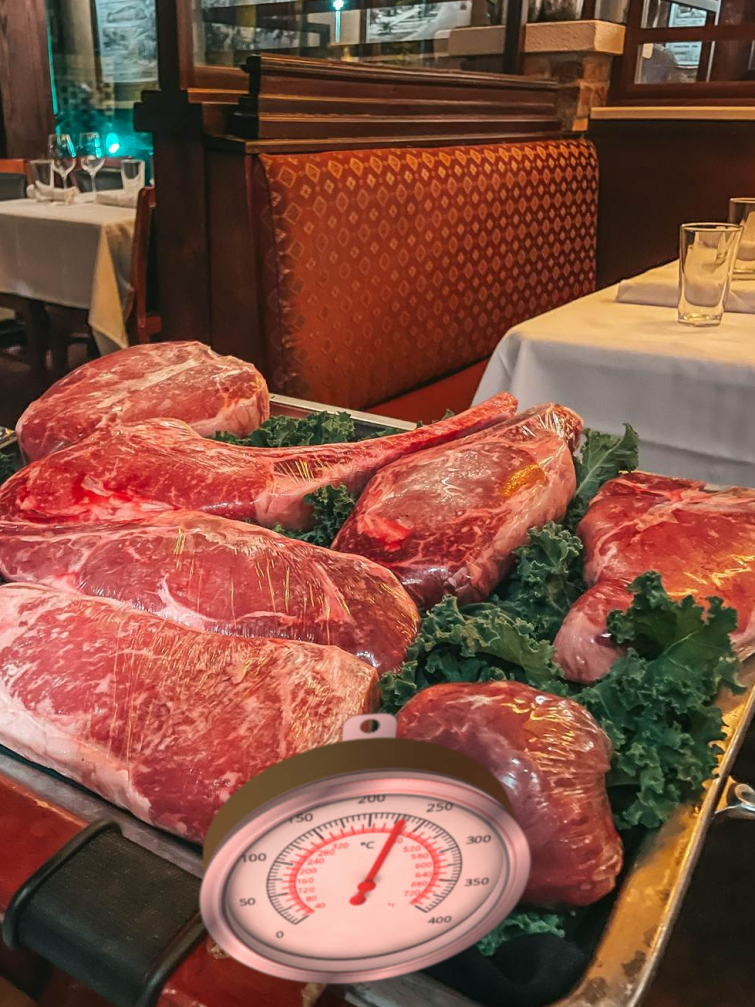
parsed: 225 °C
